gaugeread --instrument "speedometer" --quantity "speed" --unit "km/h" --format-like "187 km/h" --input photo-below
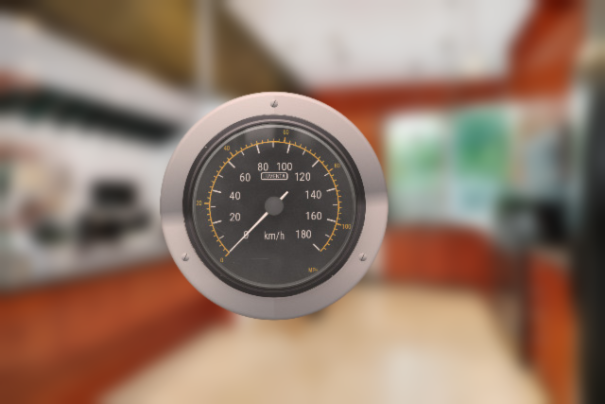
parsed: 0 km/h
